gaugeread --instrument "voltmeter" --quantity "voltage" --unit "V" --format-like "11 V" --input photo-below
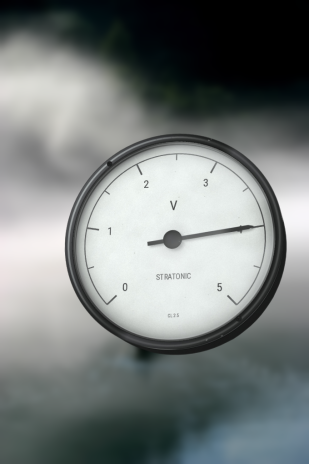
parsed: 4 V
